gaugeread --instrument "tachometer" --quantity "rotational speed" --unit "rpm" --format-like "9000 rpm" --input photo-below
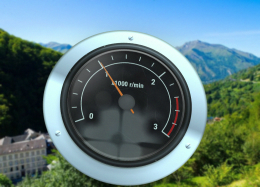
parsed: 1000 rpm
